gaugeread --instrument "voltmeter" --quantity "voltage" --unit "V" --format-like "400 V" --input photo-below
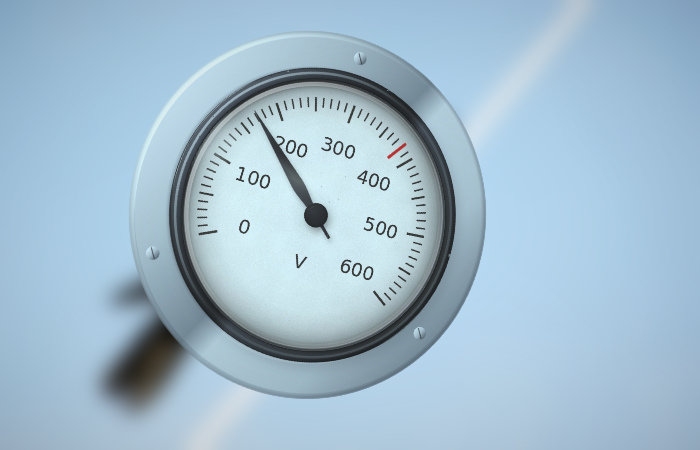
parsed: 170 V
